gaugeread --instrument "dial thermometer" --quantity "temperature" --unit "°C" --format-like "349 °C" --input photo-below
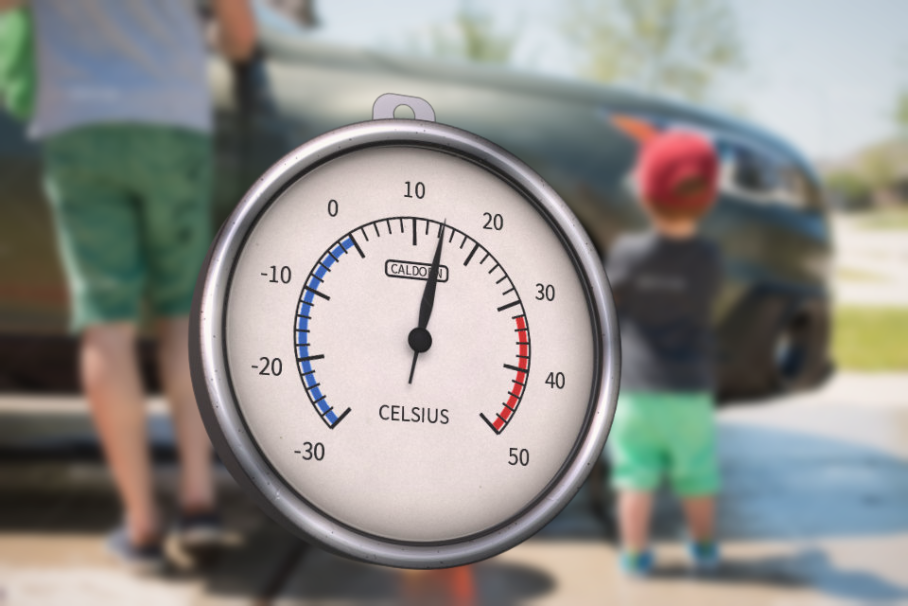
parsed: 14 °C
